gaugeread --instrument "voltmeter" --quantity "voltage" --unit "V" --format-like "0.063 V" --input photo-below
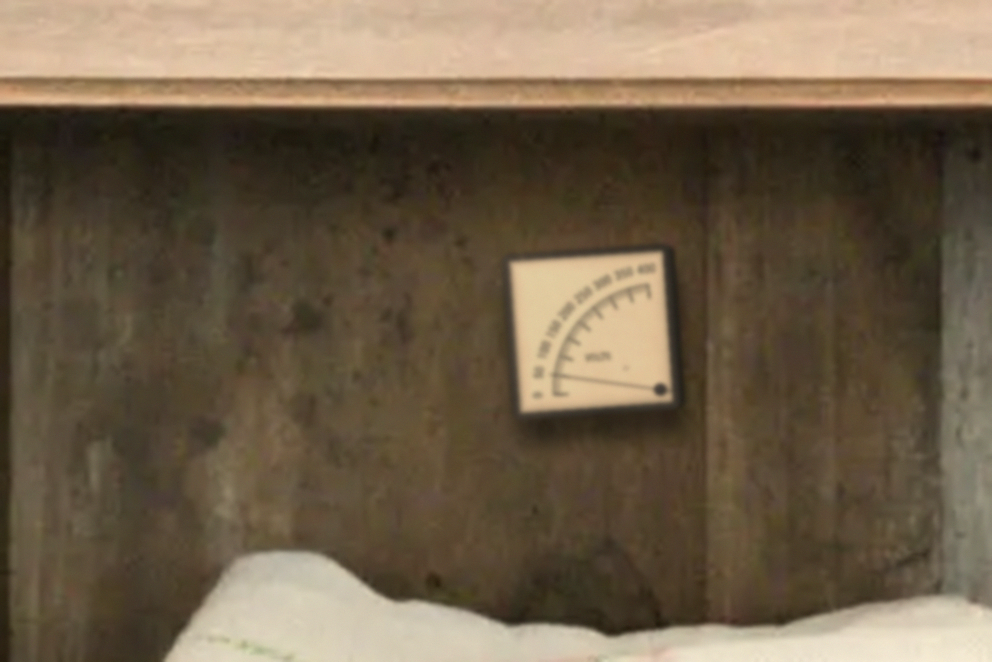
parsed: 50 V
